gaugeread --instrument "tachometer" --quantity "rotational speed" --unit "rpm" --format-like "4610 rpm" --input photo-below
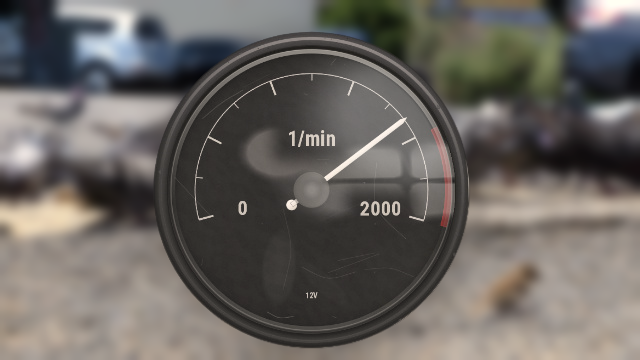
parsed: 1500 rpm
